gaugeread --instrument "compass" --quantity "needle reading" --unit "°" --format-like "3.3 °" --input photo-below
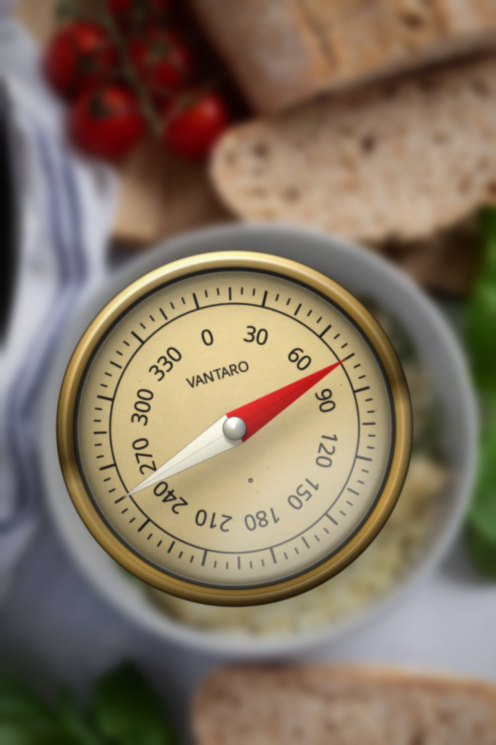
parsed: 75 °
